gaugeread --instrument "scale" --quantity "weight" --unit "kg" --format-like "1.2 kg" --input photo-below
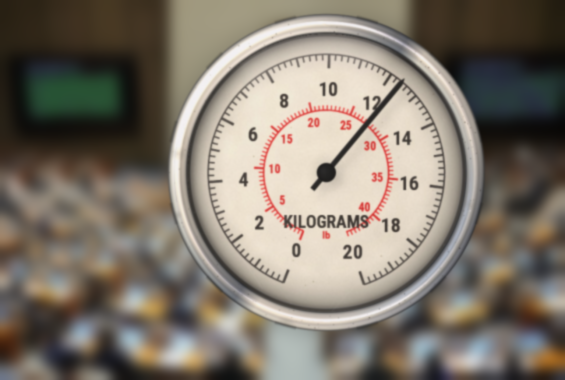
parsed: 12.4 kg
